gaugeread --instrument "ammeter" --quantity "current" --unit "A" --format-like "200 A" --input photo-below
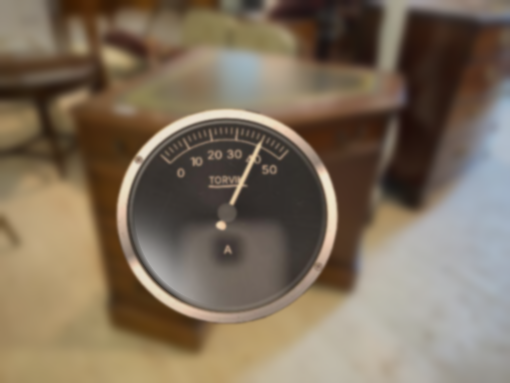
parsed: 40 A
